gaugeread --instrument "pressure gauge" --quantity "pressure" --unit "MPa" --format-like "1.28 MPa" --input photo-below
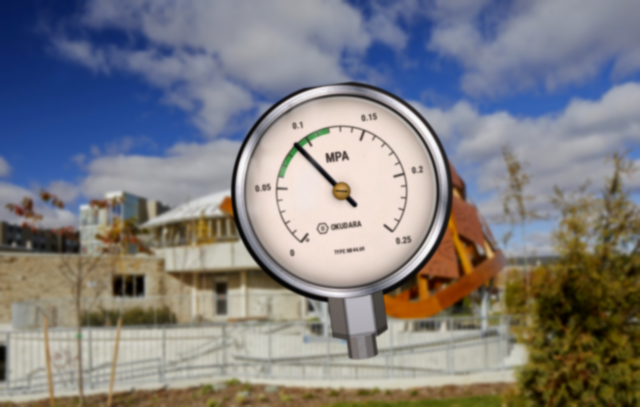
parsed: 0.09 MPa
